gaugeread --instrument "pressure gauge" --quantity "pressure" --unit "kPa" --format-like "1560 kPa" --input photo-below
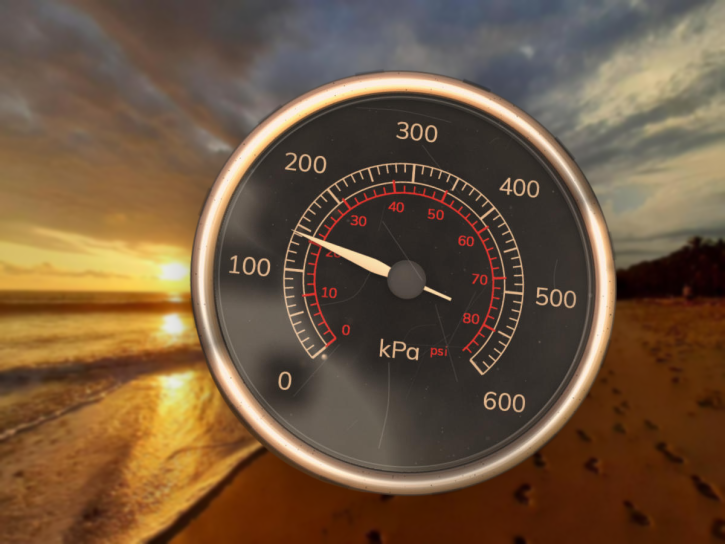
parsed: 140 kPa
